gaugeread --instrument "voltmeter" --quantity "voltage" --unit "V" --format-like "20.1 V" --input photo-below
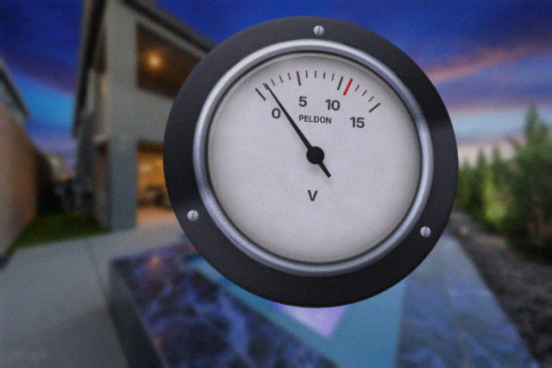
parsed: 1 V
